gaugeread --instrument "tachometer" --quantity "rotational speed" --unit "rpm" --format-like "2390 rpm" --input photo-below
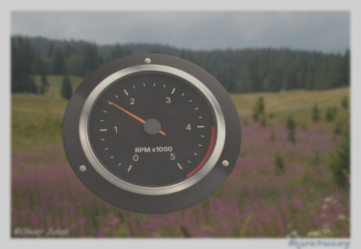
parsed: 1600 rpm
